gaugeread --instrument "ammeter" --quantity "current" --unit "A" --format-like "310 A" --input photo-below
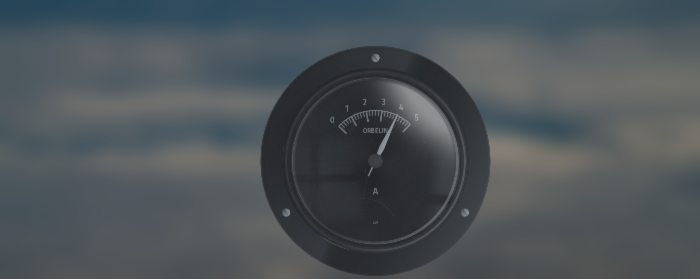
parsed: 4 A
